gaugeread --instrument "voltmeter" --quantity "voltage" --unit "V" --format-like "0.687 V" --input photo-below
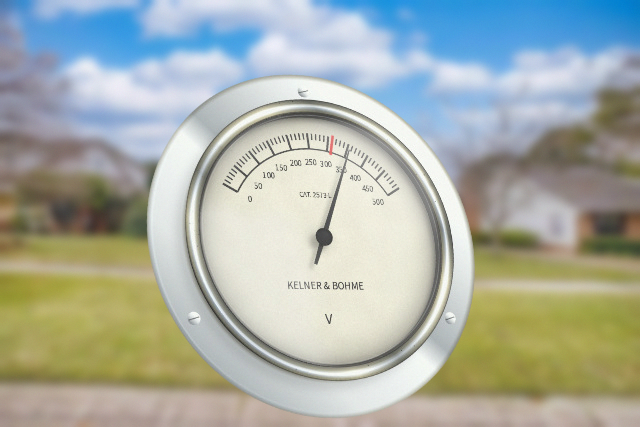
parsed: 350 V
